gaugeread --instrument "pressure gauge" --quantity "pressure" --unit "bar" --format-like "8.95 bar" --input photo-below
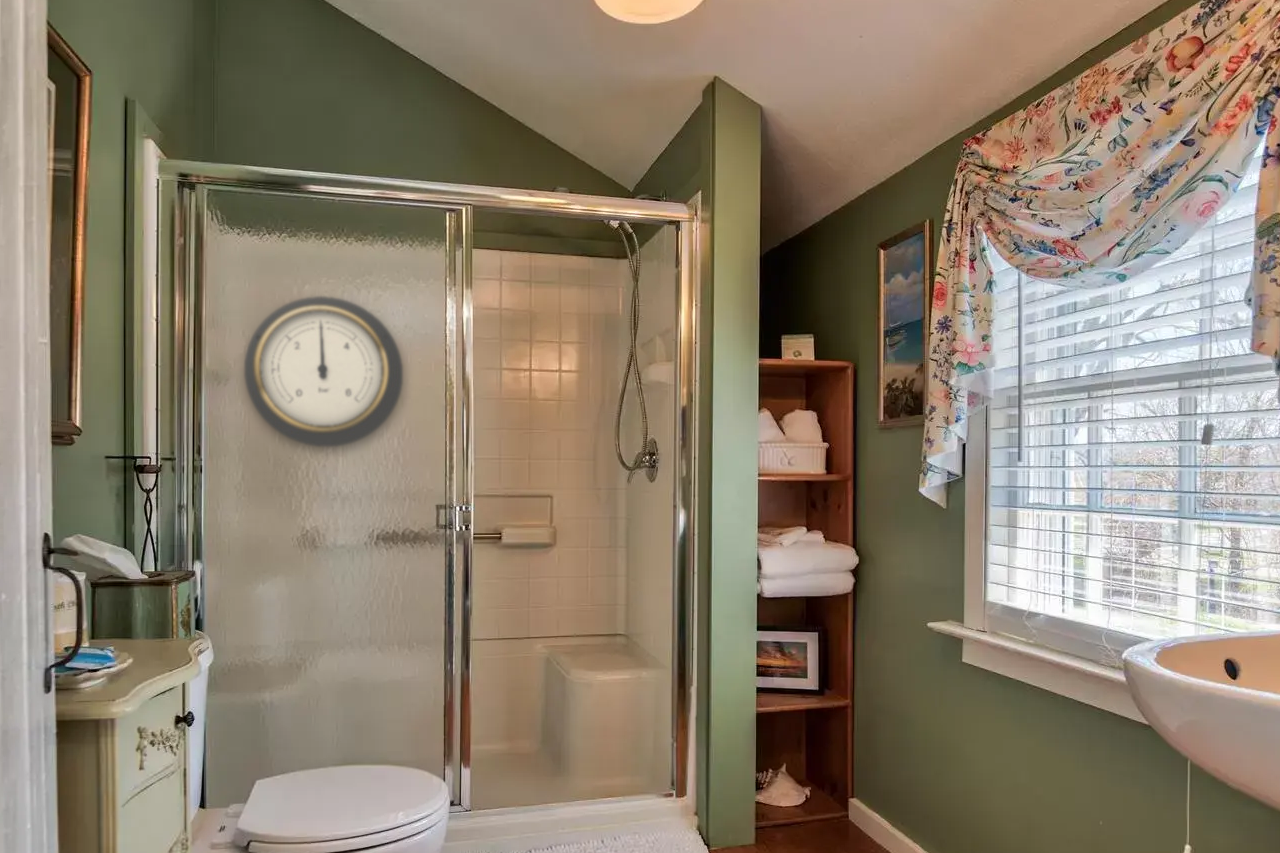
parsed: 3 bar
